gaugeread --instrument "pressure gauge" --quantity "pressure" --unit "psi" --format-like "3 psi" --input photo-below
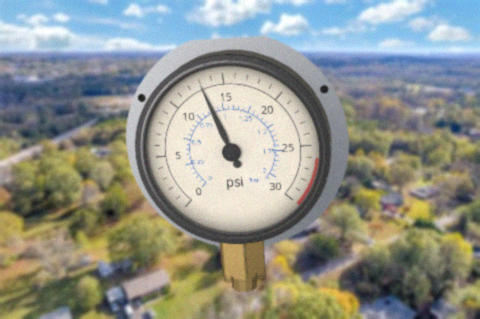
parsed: 13 psi
